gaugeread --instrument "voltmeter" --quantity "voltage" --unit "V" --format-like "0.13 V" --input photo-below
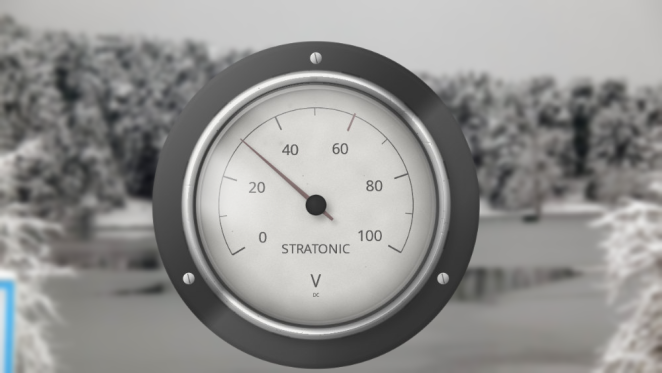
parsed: 30 V
